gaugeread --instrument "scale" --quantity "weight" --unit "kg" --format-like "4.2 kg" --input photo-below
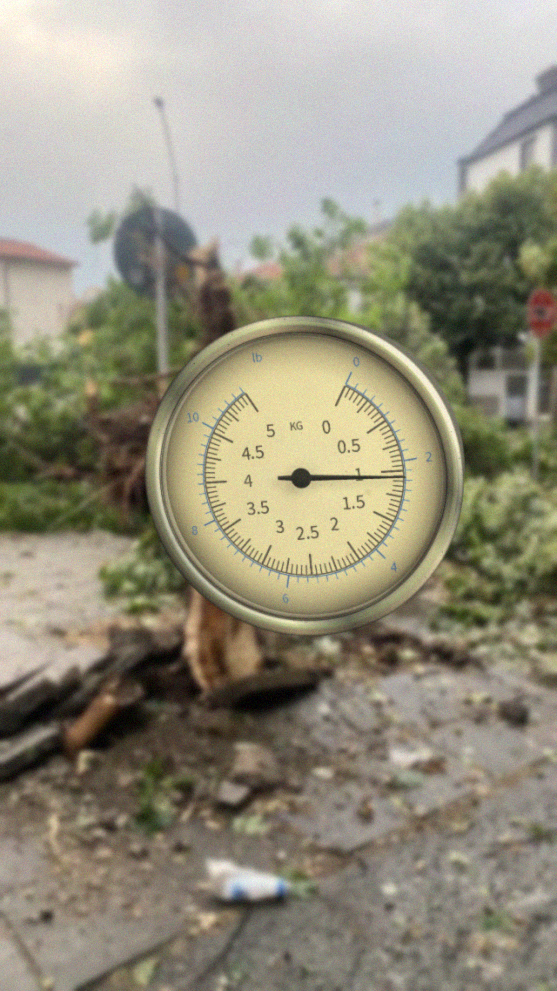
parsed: 1.05 kg
